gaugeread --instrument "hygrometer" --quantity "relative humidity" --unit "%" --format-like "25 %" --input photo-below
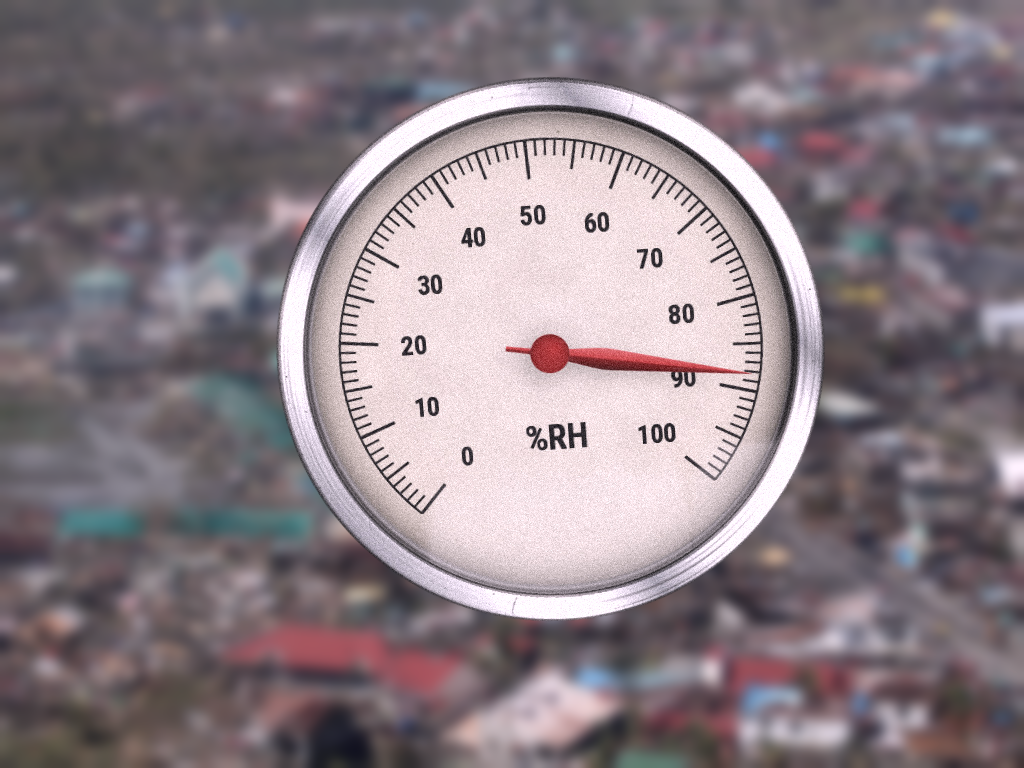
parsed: 88 %
